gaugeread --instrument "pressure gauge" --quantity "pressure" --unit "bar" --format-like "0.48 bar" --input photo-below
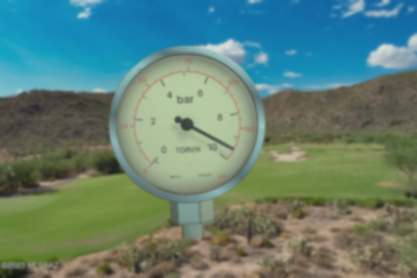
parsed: 9.5 bar
